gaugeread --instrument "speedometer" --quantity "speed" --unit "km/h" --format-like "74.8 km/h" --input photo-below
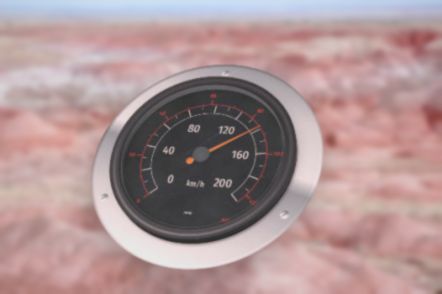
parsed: 140 km/h
